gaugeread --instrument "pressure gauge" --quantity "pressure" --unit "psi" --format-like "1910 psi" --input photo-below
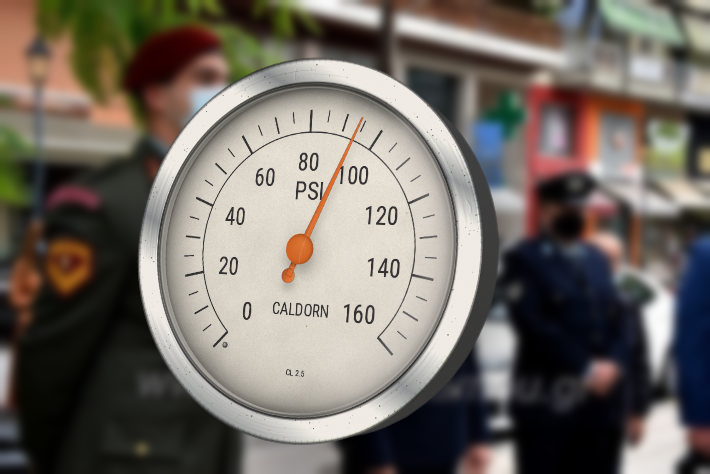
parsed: 95 psi
